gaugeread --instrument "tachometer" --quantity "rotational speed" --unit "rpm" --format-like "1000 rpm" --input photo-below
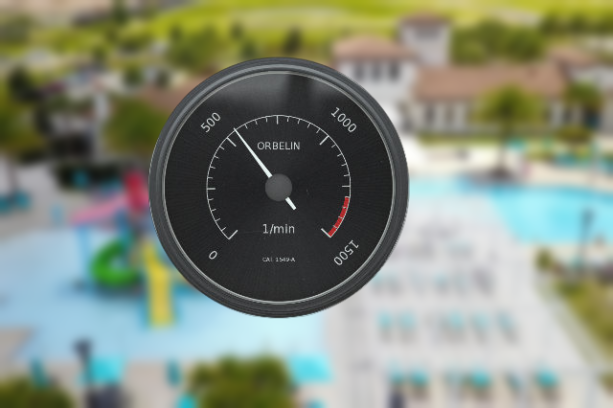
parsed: 550 rpm
